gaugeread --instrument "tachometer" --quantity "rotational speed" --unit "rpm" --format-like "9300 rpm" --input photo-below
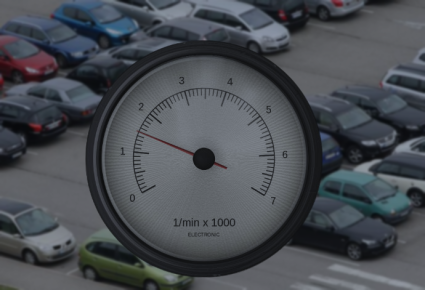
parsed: 1500 rpm
